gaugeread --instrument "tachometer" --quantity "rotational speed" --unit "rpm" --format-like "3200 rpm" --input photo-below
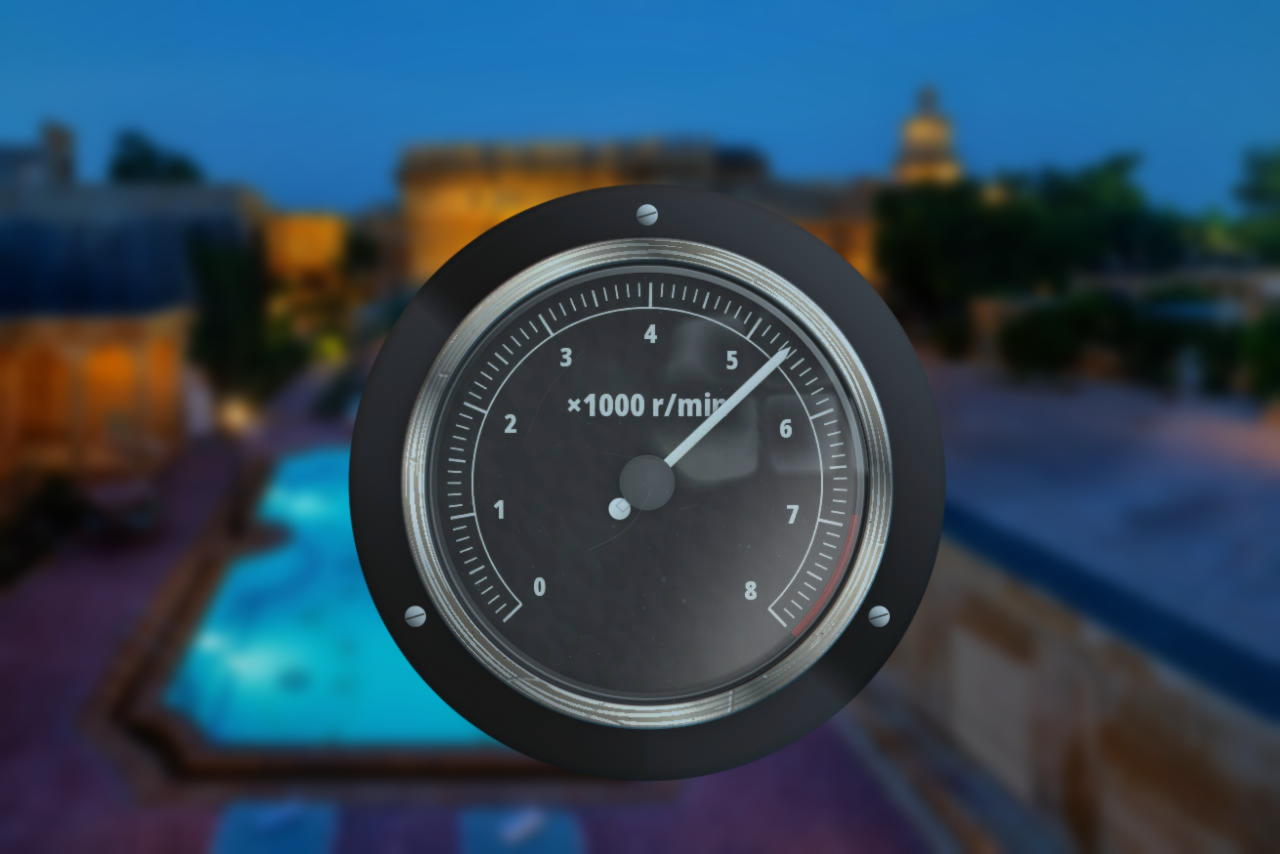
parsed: 5350 rpm
